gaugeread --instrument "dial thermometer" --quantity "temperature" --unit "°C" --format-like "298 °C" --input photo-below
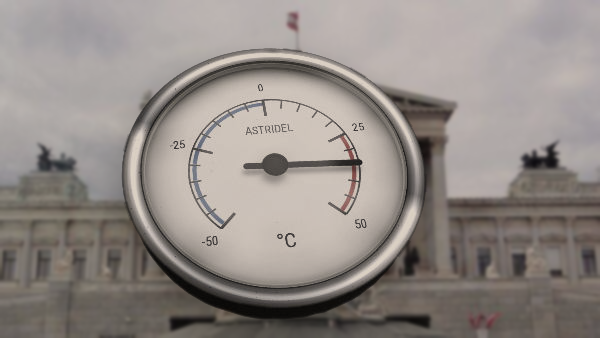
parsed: 35 °C
